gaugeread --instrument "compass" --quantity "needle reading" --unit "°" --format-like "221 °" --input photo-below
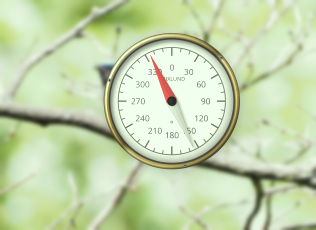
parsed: 335 °
